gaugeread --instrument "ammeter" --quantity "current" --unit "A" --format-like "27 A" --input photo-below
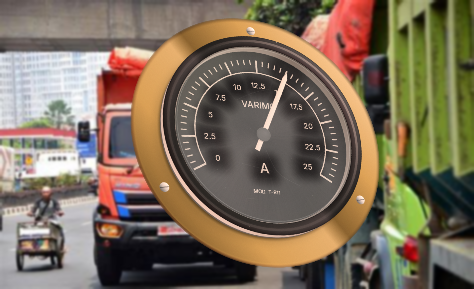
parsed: 15 A
